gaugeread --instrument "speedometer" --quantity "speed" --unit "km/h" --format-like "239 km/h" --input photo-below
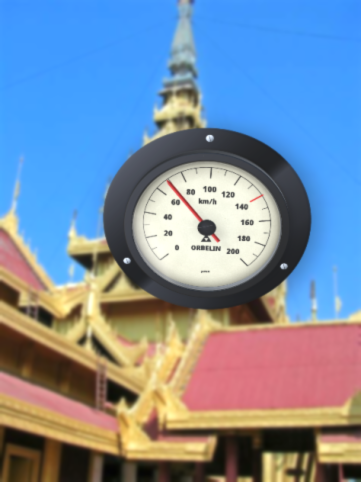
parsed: 70 km/h
